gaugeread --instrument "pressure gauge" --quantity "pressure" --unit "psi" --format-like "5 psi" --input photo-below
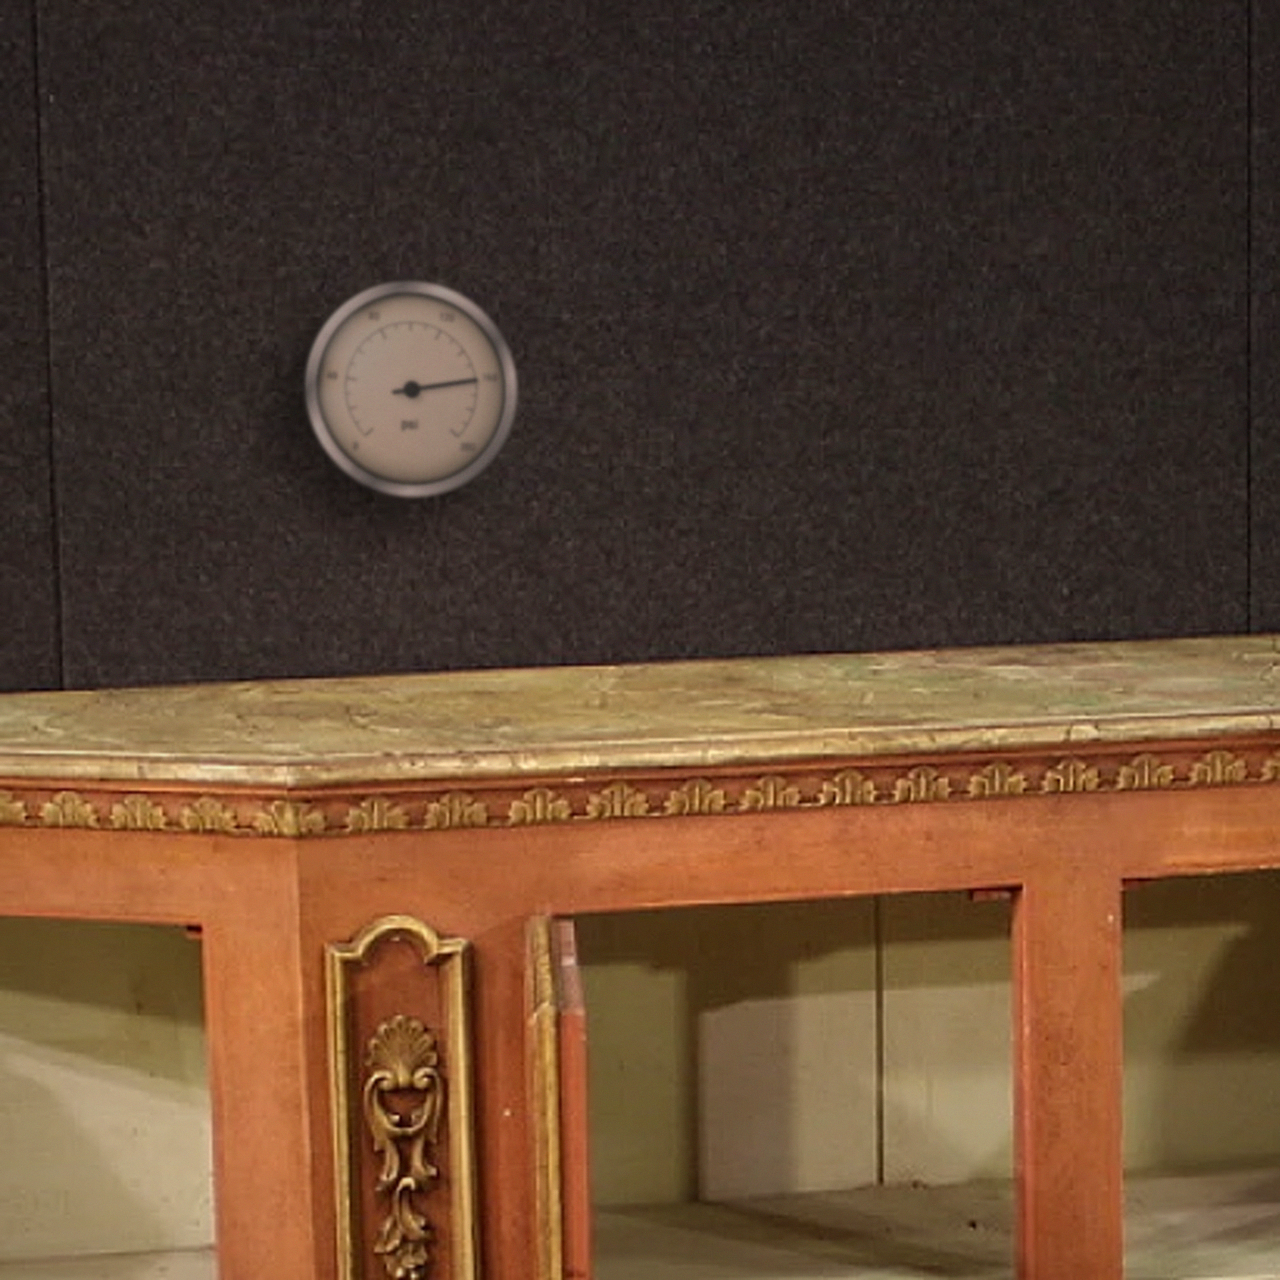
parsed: 160 psi
